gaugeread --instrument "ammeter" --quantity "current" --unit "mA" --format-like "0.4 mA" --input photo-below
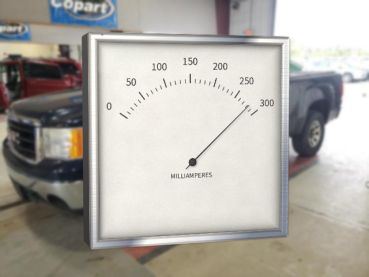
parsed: 280 mA
